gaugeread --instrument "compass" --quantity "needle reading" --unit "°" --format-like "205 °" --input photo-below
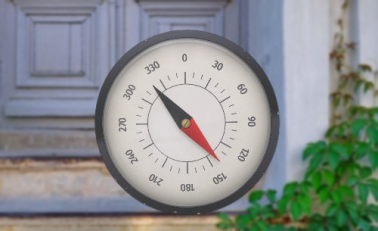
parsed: 140 °
